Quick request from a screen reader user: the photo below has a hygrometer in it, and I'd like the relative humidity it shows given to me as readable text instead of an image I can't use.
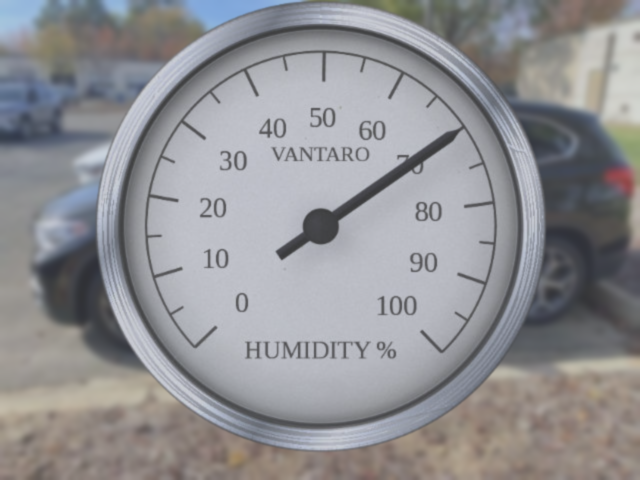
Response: 70 %
